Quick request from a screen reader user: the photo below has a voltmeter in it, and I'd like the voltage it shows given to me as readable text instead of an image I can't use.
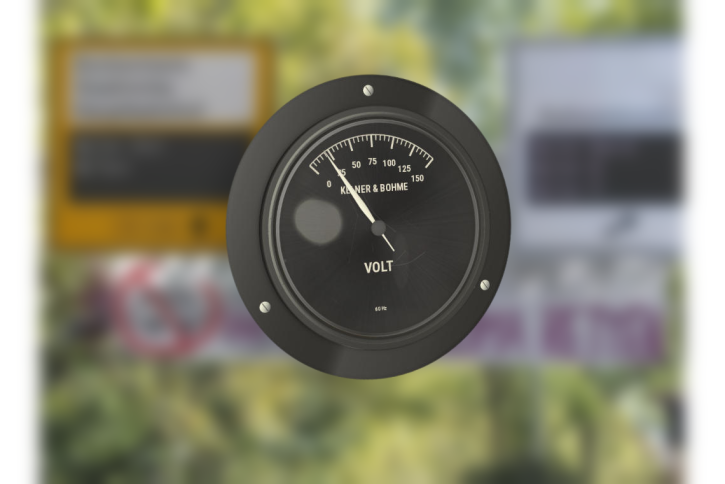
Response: 20 V
